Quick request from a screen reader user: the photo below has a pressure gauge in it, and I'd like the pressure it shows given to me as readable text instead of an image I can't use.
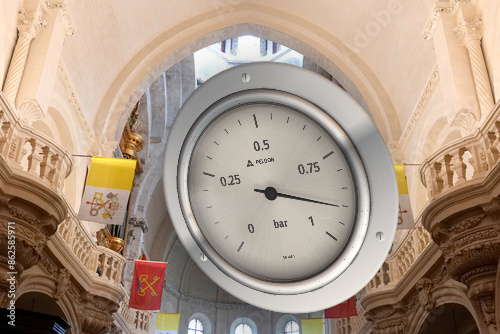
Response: 0.9 bar
